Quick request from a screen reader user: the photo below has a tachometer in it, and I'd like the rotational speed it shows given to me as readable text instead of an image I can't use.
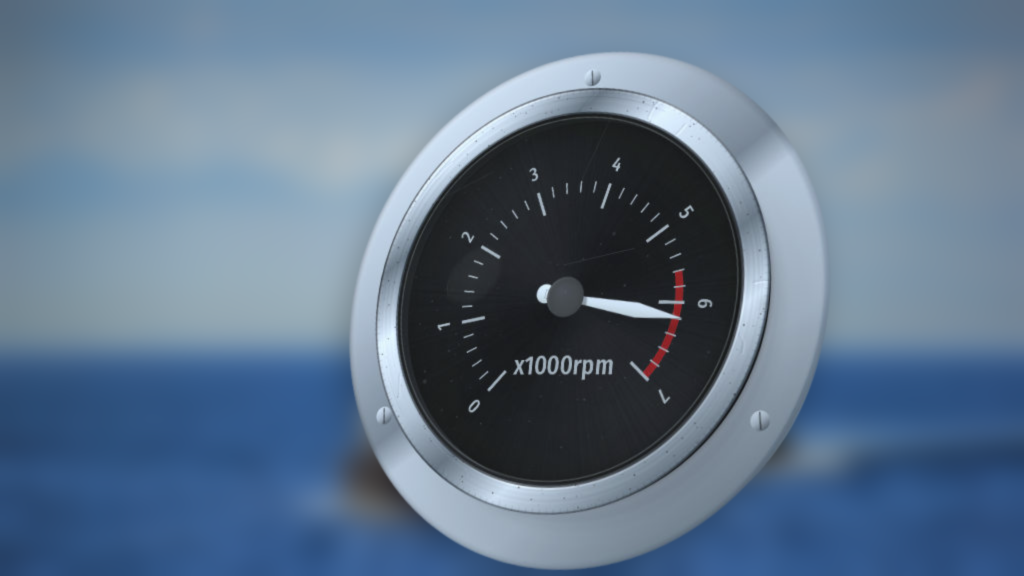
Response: 6200 rpm
